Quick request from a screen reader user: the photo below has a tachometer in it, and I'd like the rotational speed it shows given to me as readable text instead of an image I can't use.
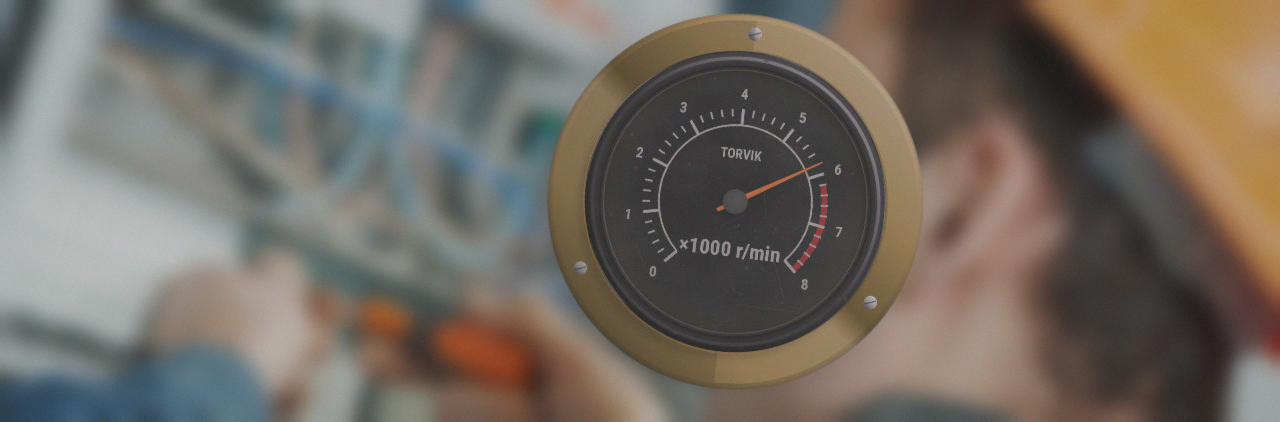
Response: 5800 rpm
